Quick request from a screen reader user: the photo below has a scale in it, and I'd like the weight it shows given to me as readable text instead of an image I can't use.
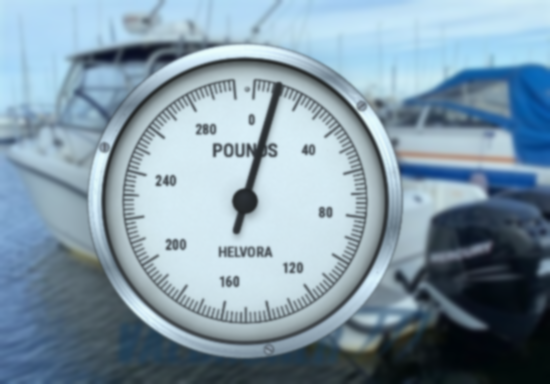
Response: 10 lb
